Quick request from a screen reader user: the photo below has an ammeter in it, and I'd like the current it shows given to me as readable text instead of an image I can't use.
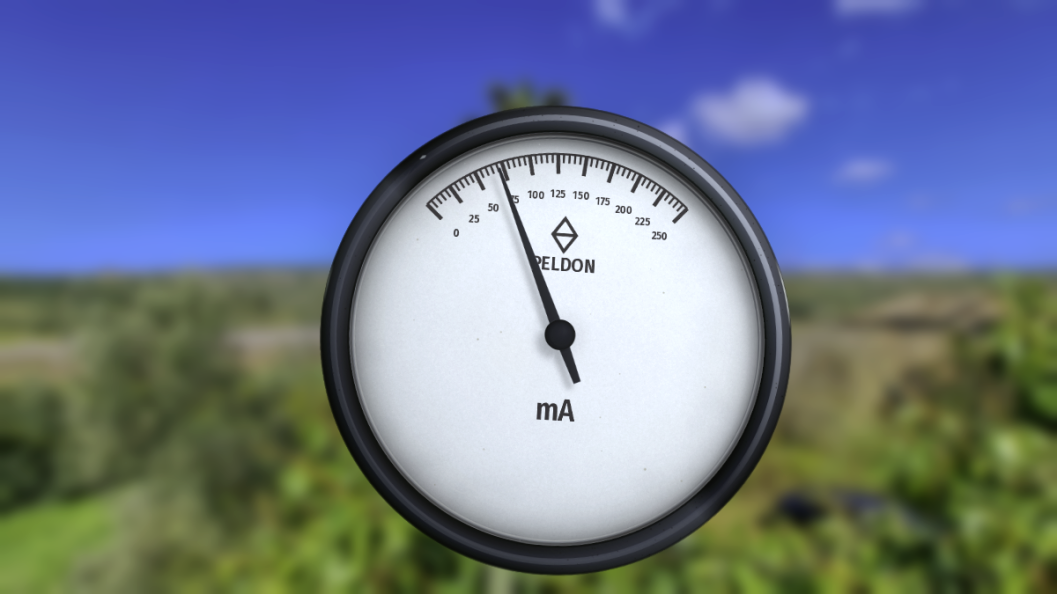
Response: 70 mA
